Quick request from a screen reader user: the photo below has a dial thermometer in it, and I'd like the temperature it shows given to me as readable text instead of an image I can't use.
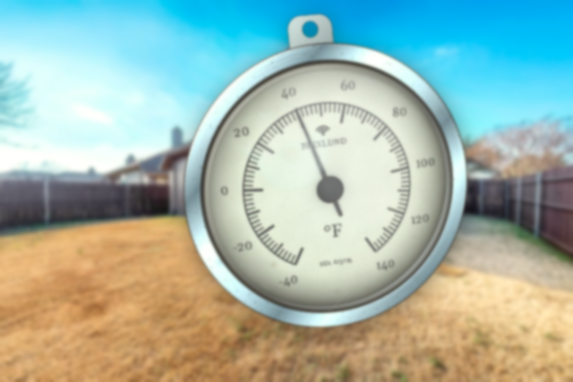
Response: 40 °F
